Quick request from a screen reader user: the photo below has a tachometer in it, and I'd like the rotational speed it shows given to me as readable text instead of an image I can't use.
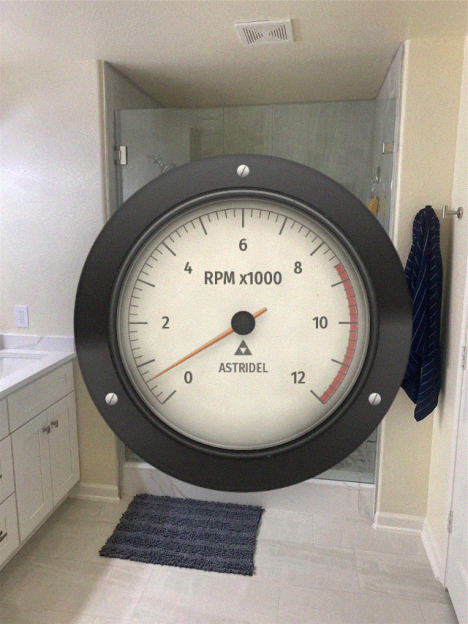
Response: 600 rpm
